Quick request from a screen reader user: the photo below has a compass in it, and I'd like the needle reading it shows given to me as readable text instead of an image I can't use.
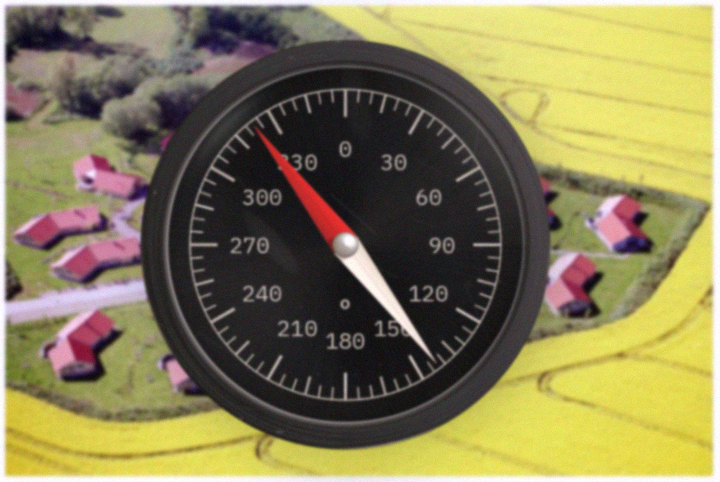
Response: 322.5 °
